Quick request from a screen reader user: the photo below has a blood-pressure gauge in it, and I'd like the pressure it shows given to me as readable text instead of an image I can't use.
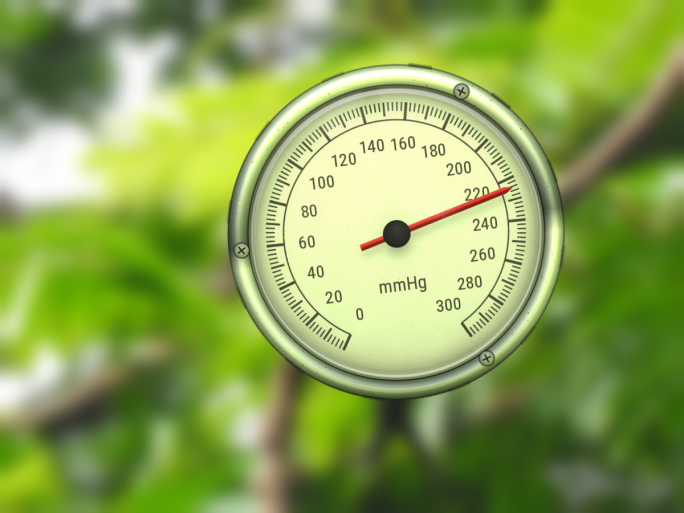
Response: 224 mmHg
